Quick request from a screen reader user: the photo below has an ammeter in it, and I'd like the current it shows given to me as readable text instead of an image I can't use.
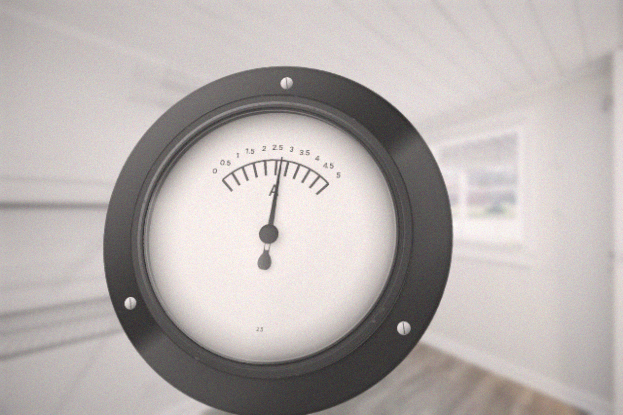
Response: 2.75 A
